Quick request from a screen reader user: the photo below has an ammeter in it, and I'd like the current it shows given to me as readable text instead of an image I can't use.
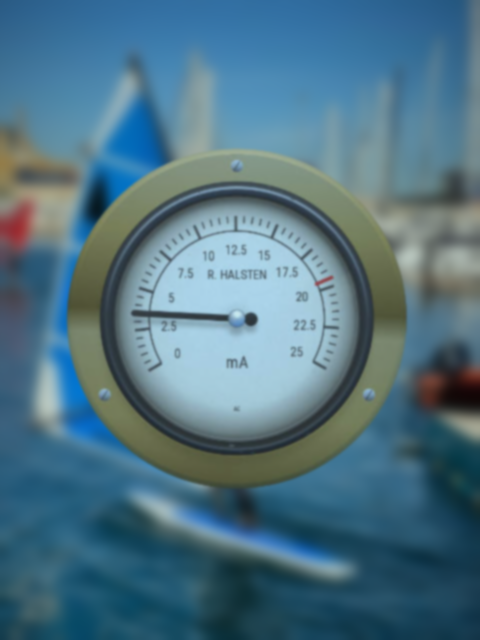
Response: 3.5 mA
